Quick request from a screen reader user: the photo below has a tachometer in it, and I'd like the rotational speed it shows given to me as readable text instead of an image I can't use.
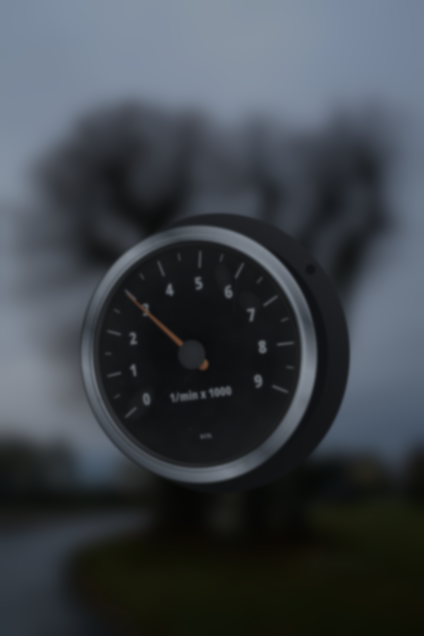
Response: 3000 rpm
